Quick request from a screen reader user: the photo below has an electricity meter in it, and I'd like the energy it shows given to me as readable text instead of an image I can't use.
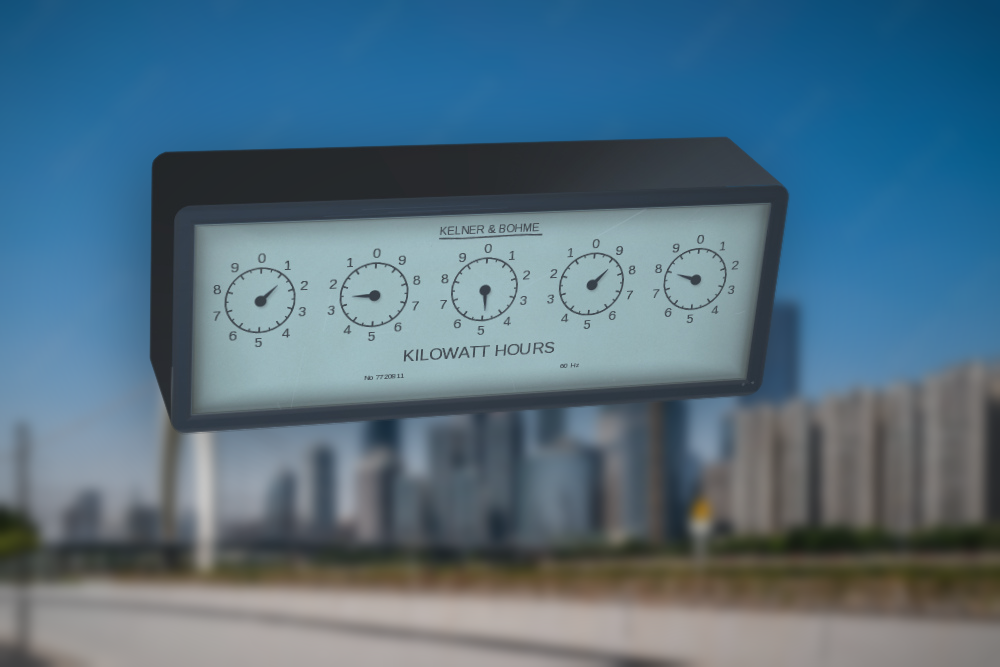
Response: 12488 kWh
